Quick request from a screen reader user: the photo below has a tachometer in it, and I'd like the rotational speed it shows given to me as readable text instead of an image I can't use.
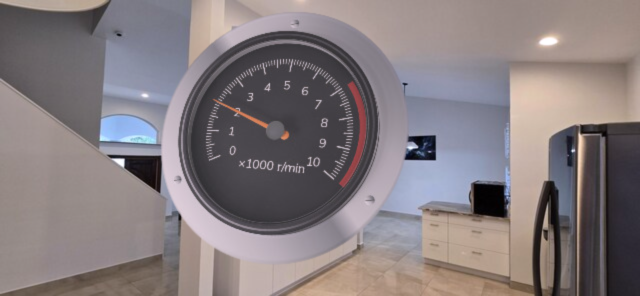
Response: 2000 rpm
